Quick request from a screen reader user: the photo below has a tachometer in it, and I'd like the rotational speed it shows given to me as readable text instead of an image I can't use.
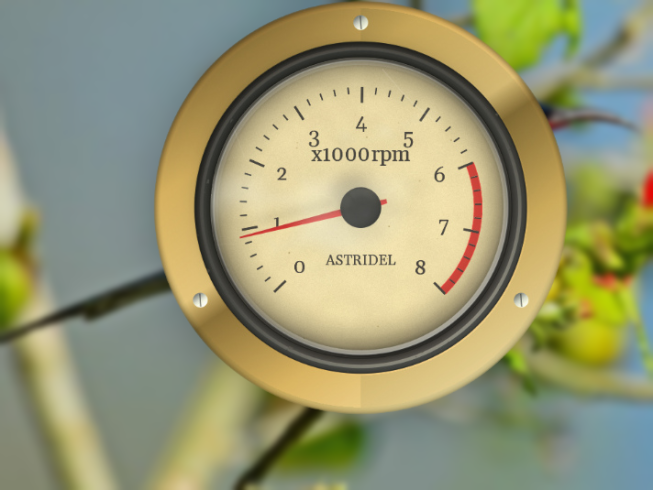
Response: 900 rpm
